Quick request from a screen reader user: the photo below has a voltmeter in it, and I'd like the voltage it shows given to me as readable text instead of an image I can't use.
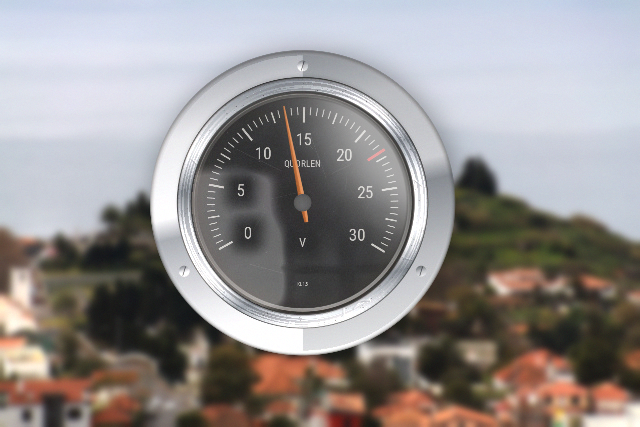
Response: 13.5 V
